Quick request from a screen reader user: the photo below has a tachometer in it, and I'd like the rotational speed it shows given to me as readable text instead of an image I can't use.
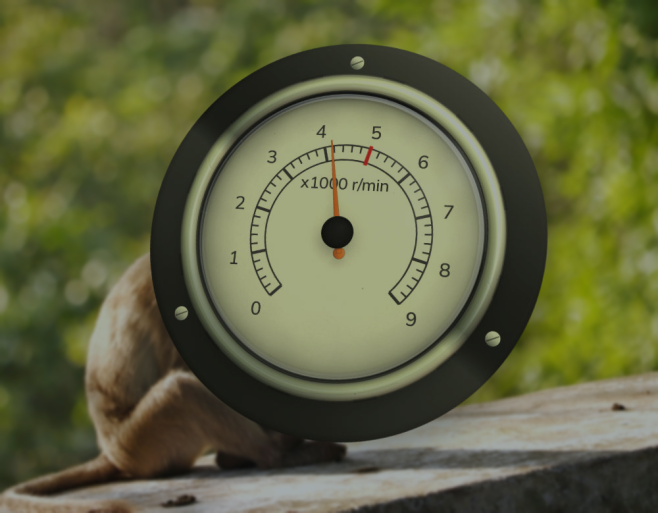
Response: 4200 rpm
